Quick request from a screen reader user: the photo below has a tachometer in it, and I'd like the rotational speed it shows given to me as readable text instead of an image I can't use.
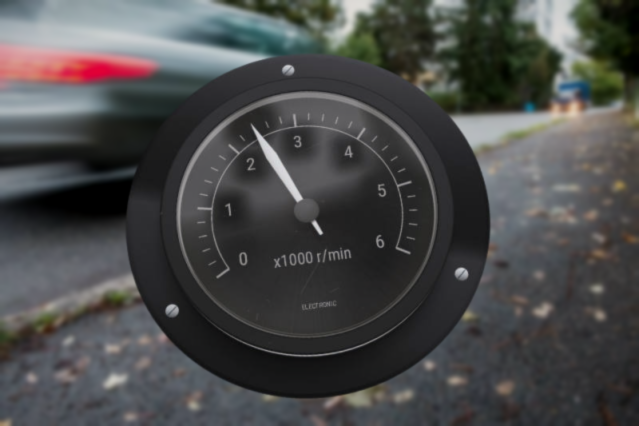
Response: 2400 rpm
